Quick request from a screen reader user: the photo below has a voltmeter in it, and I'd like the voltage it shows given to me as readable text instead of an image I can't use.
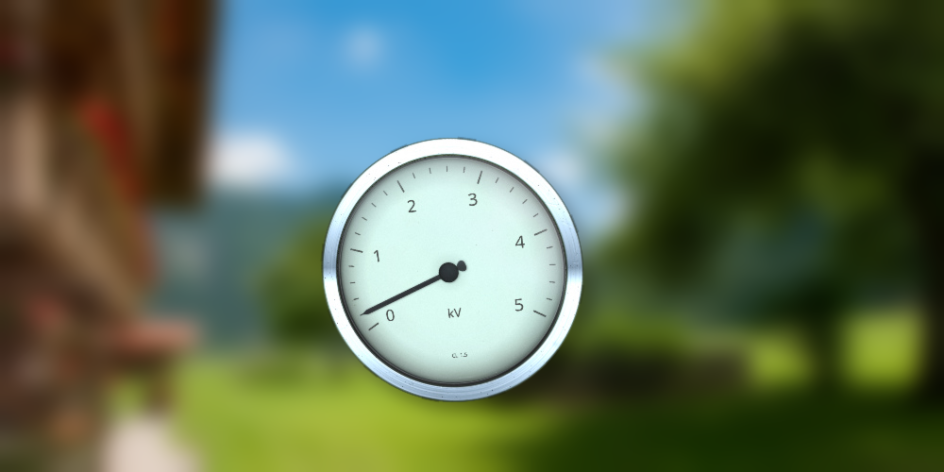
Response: 0.2 kV
